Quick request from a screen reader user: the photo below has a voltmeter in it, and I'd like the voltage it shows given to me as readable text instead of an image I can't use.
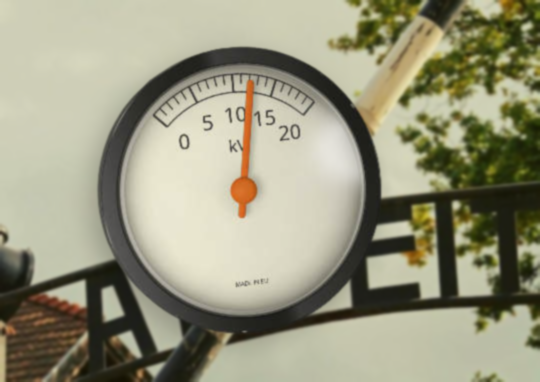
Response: 12 kV
